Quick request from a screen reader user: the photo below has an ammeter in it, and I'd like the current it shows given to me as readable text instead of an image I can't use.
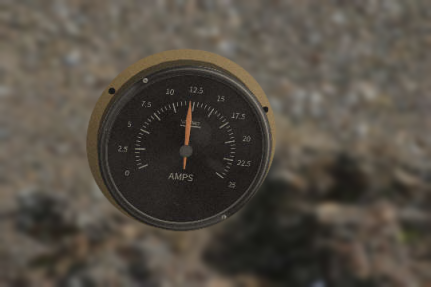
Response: 12 A
